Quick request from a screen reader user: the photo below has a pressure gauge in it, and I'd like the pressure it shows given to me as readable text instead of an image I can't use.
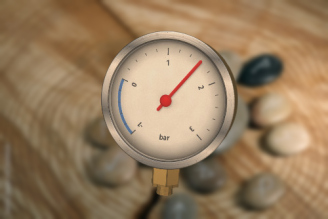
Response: 1.6 bar
